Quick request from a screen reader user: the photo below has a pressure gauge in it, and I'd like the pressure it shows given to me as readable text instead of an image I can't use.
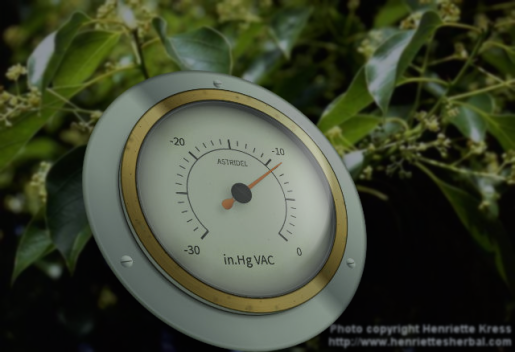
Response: -9 inHg
